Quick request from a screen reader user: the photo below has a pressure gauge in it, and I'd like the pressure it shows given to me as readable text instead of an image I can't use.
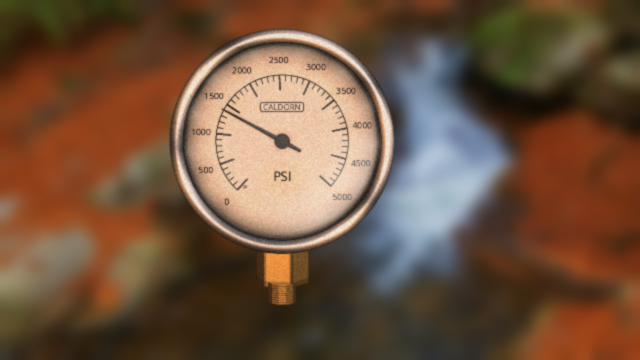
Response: 1400 psi
